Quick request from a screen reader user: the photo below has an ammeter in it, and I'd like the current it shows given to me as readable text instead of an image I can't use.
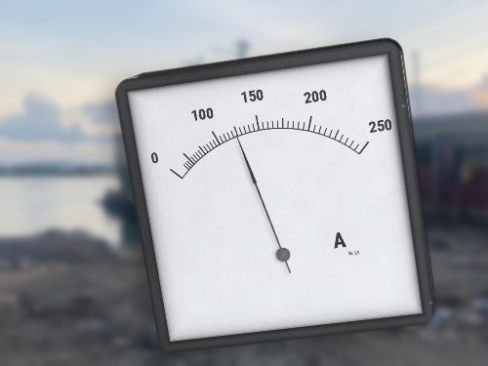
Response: 125 A
